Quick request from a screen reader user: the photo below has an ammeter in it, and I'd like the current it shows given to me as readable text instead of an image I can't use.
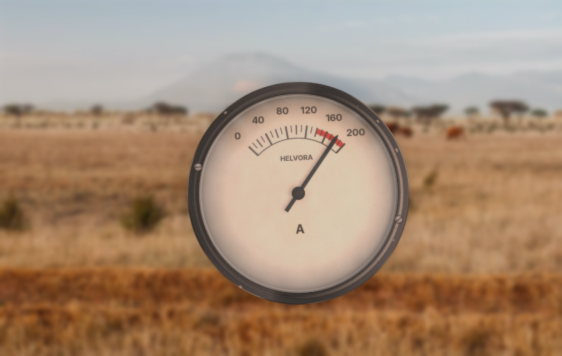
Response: 180 A
